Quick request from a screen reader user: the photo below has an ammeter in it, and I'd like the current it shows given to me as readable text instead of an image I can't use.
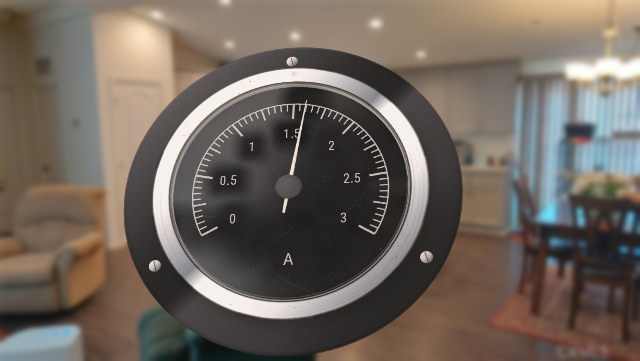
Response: 1.6 A
